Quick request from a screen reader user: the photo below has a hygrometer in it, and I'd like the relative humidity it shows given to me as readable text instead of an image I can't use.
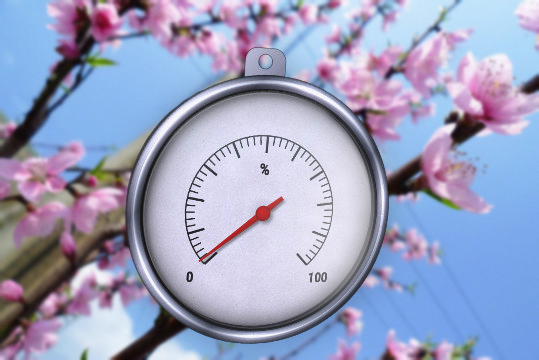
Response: 2 %
